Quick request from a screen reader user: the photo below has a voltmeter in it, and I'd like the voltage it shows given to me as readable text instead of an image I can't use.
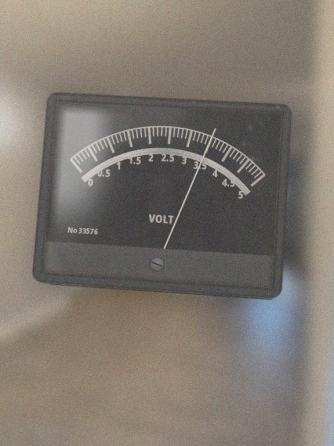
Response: 3.5 V
